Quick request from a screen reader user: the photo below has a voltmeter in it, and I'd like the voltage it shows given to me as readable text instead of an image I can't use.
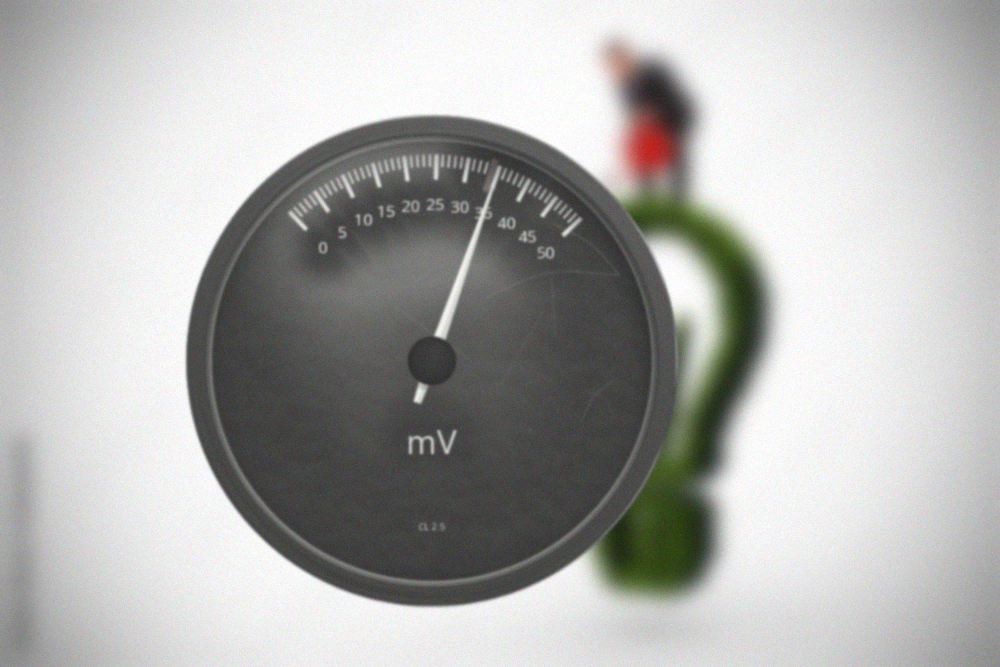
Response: 35 mV
